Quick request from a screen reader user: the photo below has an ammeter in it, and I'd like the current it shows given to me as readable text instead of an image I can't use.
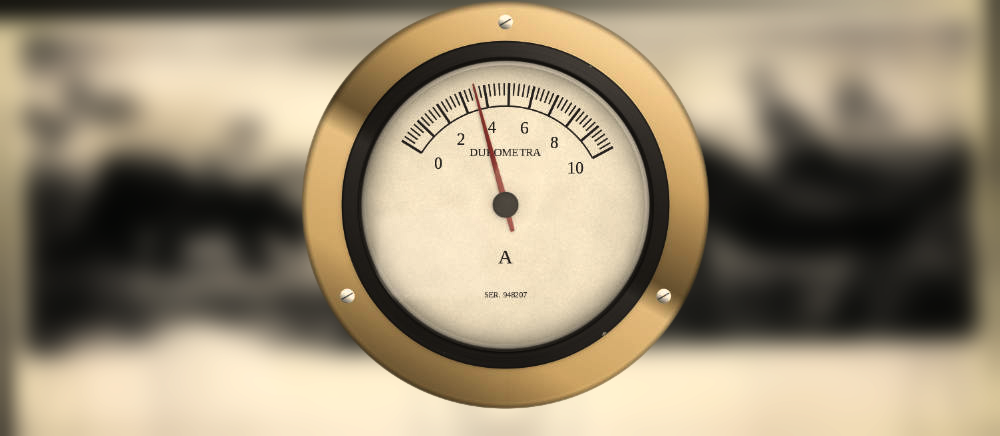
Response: 3.6 A
